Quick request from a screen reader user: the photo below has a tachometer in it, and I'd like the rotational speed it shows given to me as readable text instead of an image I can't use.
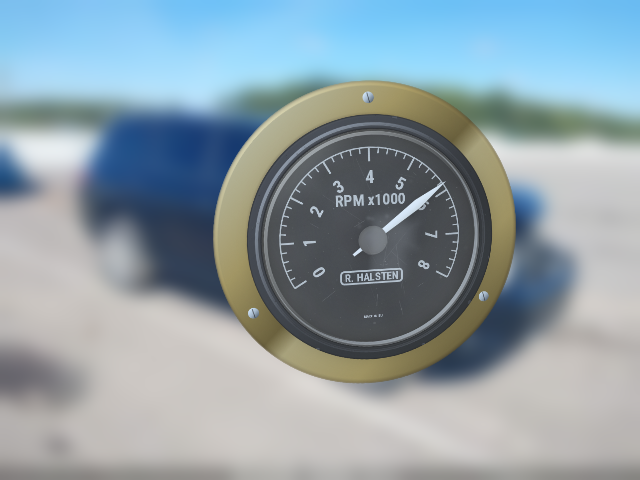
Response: 5800 rpm
